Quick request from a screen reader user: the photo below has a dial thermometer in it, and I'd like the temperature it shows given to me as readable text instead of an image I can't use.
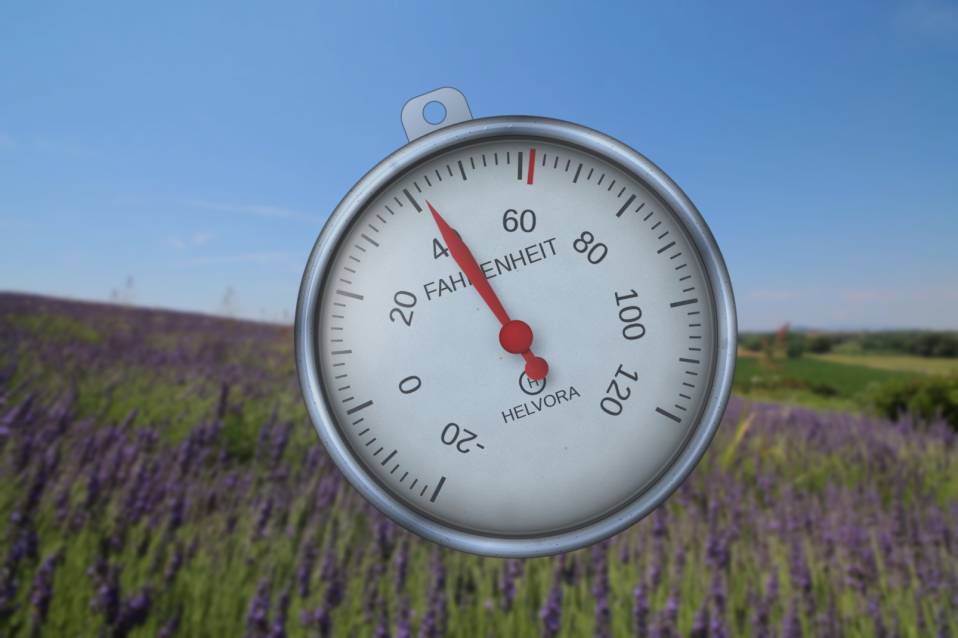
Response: 42 °F
